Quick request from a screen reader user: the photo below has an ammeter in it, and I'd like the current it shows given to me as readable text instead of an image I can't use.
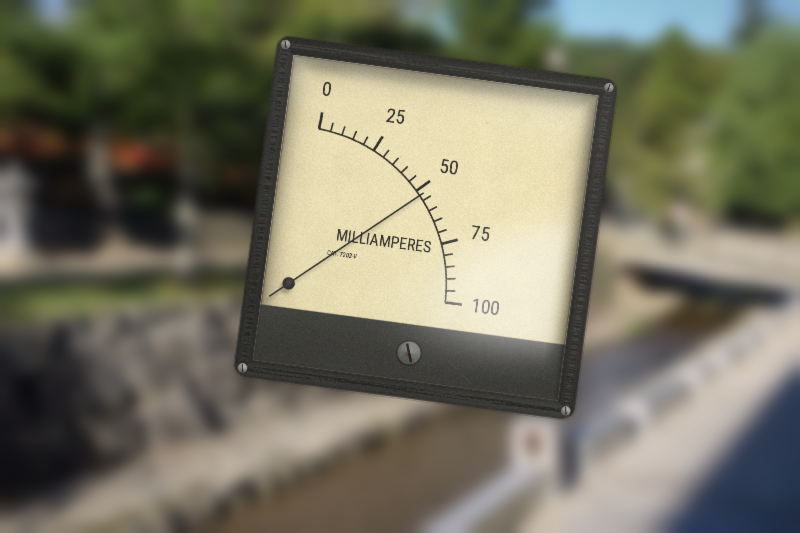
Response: 52.5 mA
